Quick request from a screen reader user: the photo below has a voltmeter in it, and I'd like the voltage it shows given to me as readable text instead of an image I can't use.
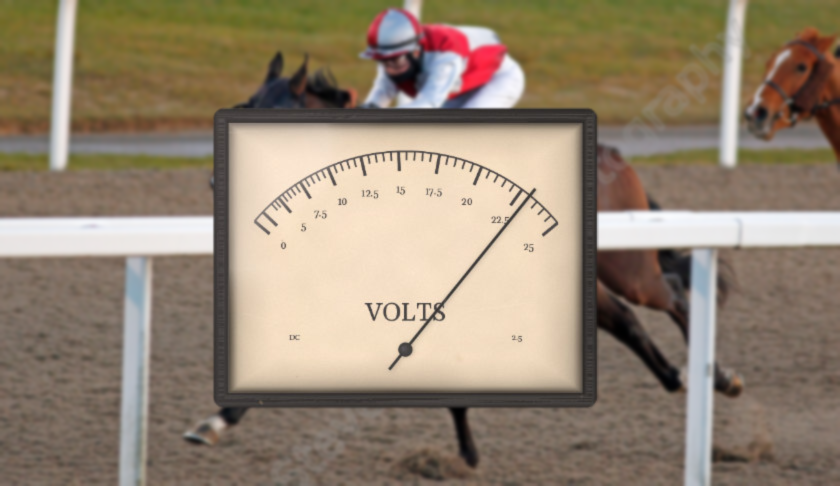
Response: 23 V
